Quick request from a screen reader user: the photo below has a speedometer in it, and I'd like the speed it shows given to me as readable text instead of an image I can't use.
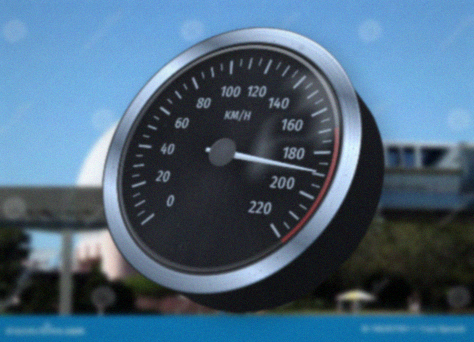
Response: 190 km/h
